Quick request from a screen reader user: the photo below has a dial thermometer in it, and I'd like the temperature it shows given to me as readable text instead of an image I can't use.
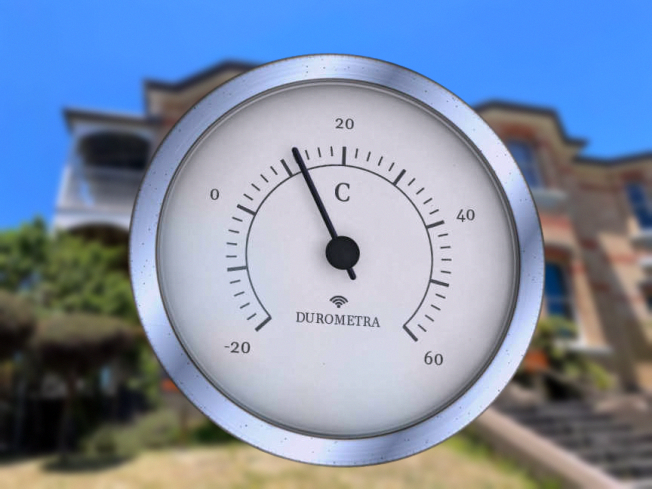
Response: 12 °C
